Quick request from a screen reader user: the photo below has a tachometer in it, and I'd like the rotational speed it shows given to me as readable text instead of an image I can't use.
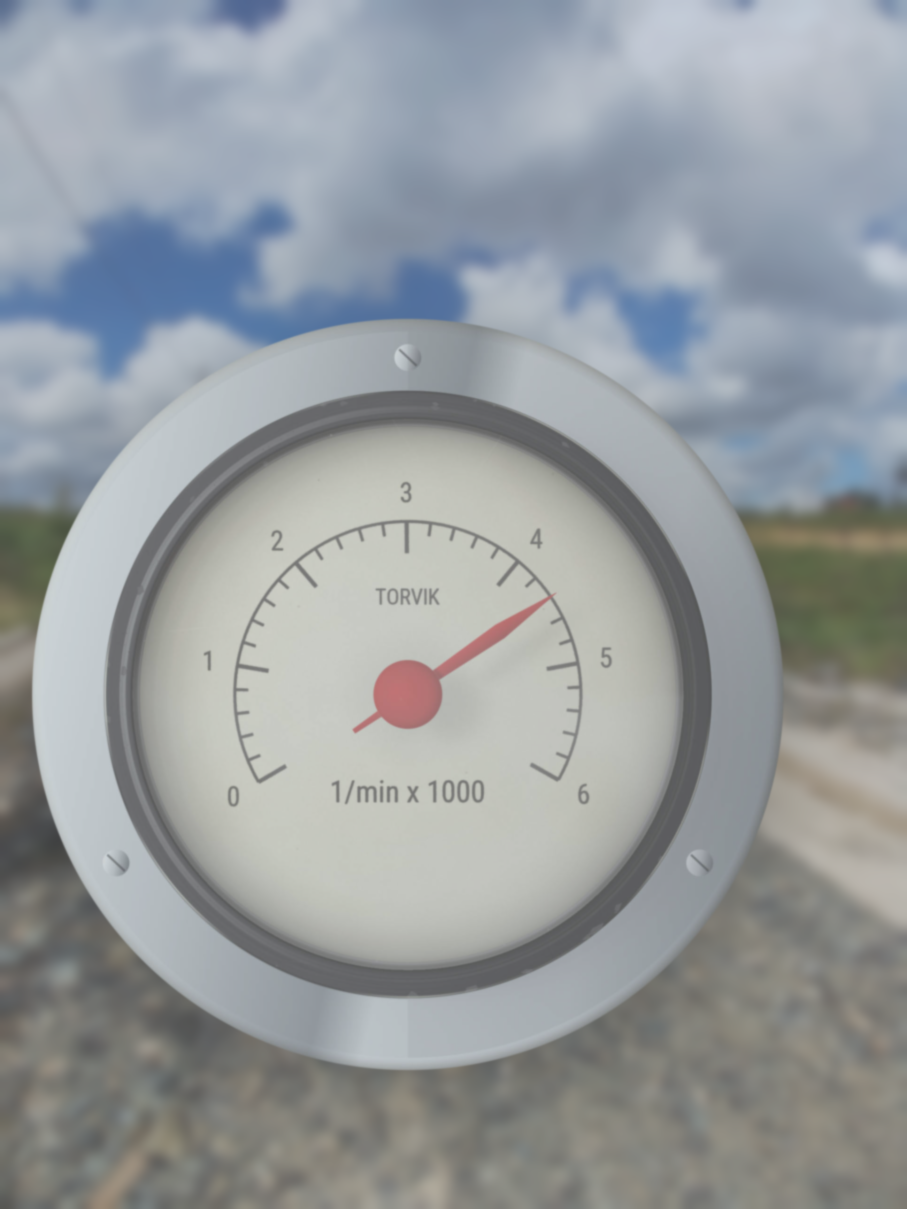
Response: 4400 rpm
